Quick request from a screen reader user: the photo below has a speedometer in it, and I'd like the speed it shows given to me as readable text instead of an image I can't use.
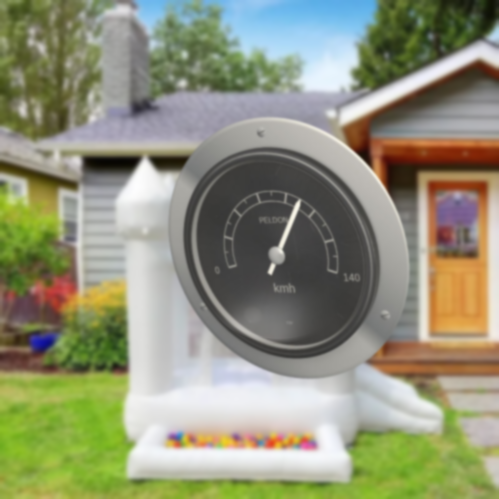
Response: 90 km/h
